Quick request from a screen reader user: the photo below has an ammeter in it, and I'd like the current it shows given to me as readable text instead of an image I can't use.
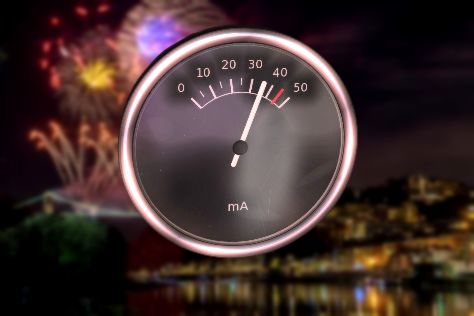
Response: 35 mA
